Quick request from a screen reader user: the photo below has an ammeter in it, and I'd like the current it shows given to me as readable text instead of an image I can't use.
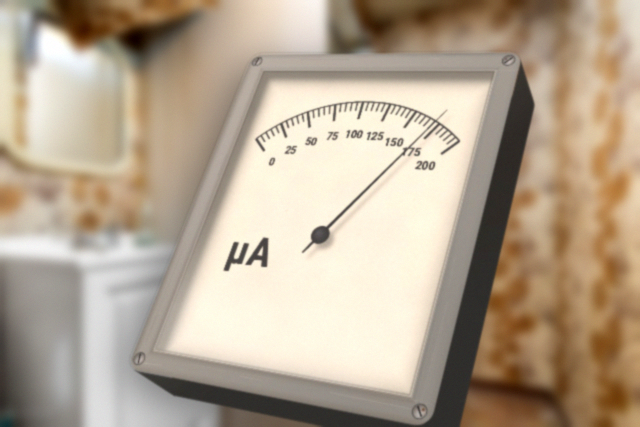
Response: 175 µA
